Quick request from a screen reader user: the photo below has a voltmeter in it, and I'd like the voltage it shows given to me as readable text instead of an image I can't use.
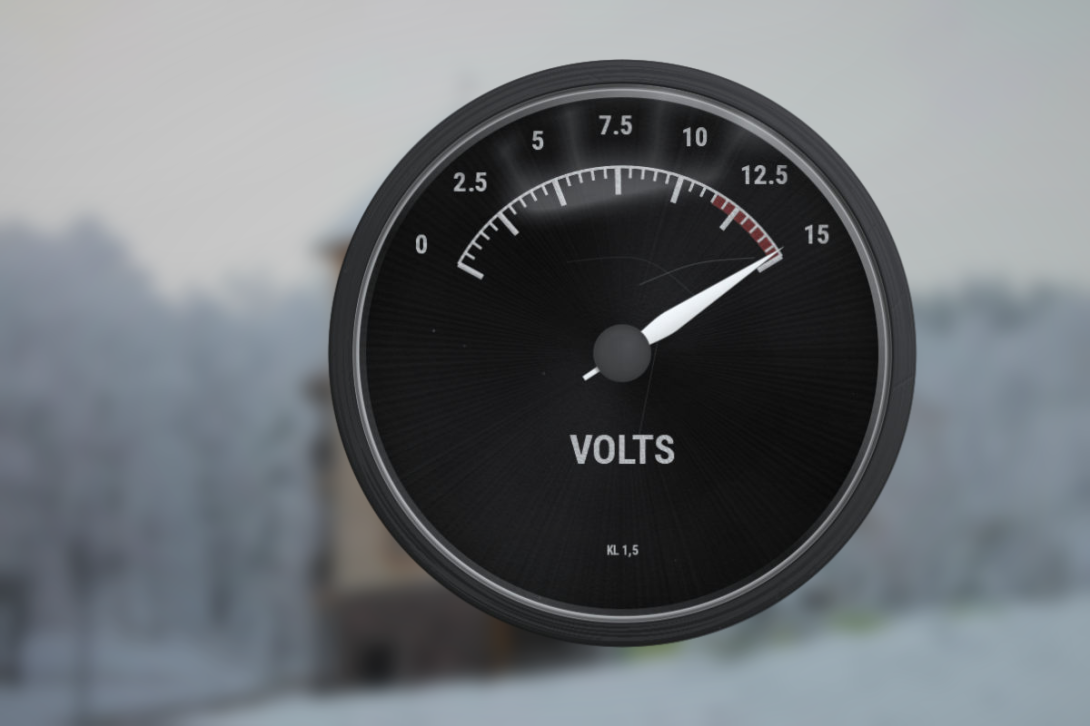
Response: 14.75 V
